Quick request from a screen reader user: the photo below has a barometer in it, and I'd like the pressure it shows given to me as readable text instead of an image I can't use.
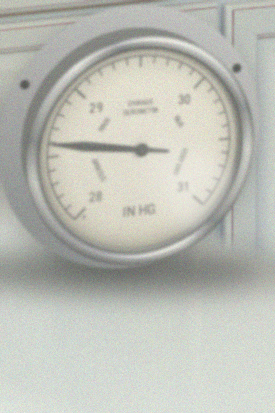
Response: 28.6 inHg
